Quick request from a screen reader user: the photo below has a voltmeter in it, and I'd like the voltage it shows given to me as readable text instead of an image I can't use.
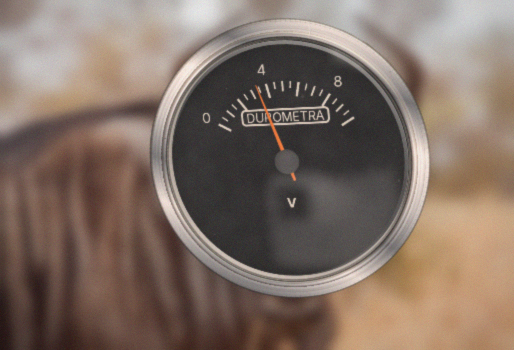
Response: 3.5 V
